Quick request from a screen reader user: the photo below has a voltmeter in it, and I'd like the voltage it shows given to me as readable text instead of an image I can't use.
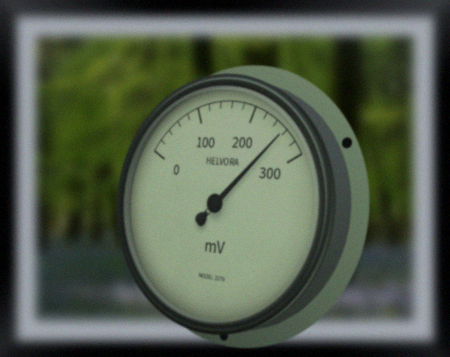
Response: 260 mV
